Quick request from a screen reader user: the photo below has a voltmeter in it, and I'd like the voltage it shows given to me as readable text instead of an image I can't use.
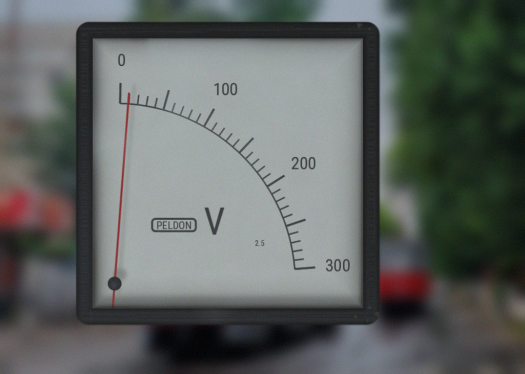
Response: 10 V
